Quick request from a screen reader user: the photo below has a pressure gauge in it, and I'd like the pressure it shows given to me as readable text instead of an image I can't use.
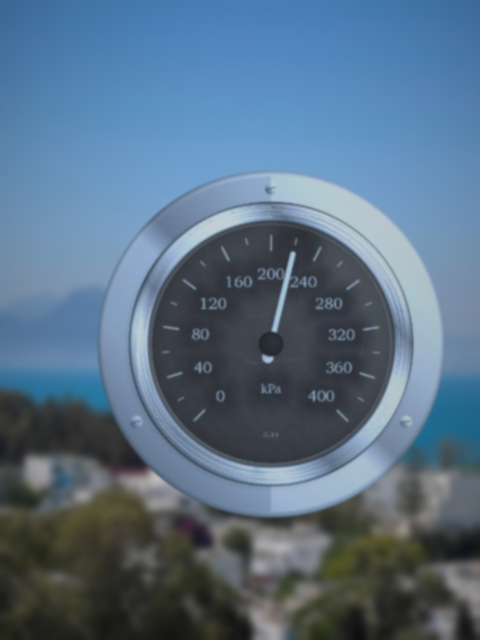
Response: 220 kPa
